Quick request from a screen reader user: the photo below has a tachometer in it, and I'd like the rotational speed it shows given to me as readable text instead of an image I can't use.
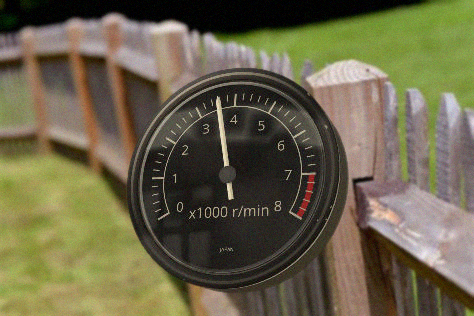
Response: 3600 rpm
